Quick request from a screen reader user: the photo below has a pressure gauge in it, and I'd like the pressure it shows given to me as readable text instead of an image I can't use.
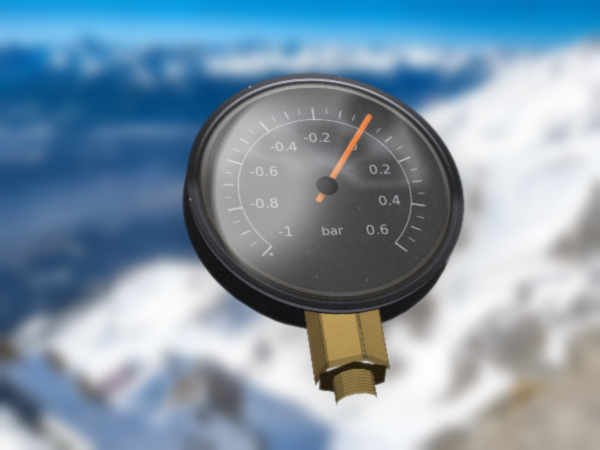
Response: 0 bar
